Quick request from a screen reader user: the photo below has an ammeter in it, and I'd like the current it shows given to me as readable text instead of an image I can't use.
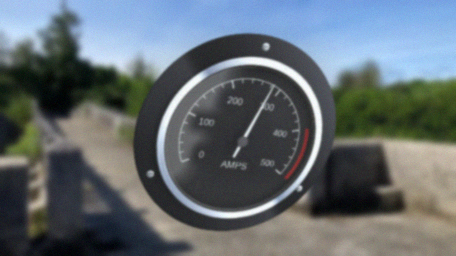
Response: 280 A
